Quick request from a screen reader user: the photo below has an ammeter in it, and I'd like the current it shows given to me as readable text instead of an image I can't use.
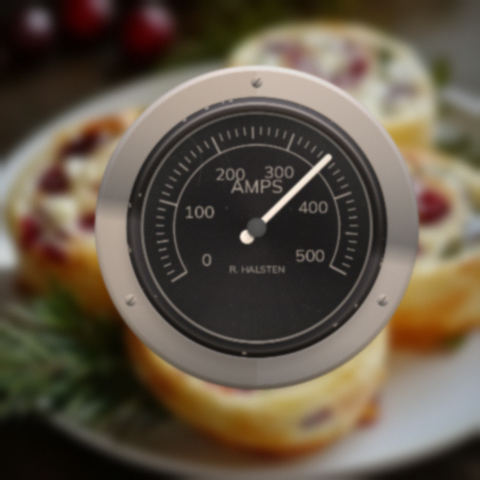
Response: 350 A
